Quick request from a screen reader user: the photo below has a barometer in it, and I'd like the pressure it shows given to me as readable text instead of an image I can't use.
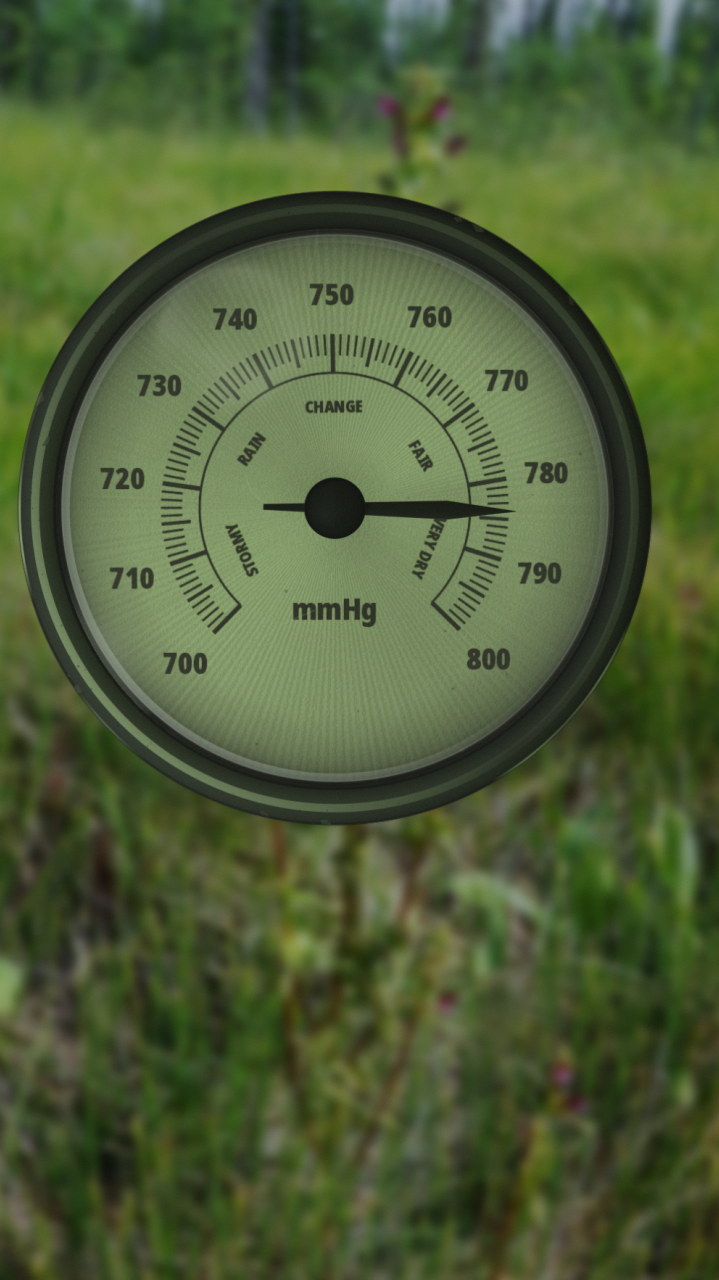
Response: 784 mmHg
